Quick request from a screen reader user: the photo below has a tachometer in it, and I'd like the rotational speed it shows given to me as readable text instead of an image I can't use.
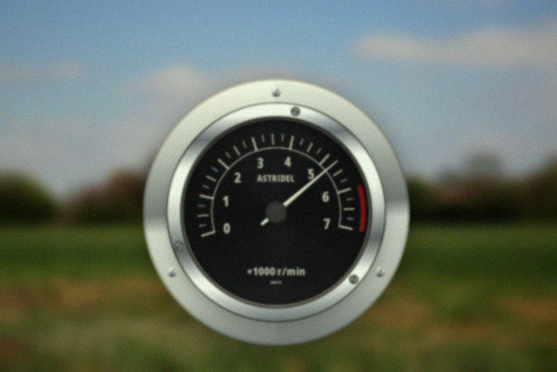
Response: 5250 rpm
